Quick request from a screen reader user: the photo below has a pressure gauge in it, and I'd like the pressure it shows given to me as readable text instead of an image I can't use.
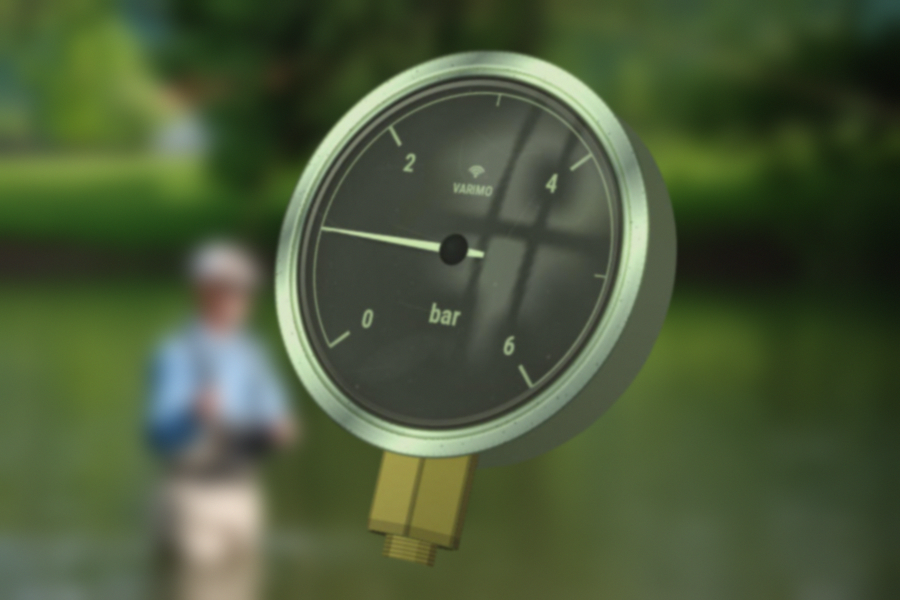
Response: 1 bar
